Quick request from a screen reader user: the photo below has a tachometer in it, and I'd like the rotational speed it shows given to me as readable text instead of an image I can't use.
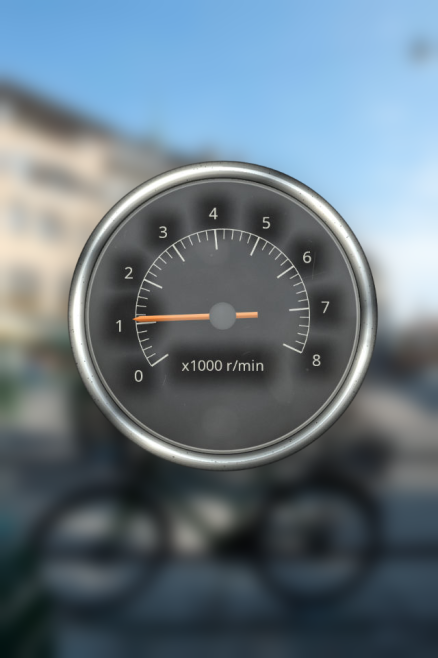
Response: 1100 rpm
